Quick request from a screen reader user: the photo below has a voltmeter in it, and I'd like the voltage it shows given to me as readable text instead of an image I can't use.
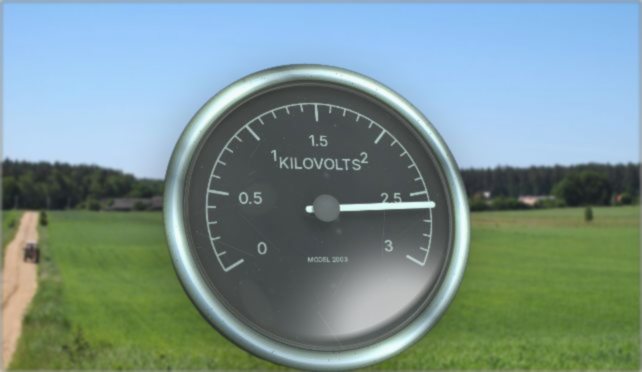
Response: 2.6 kV
